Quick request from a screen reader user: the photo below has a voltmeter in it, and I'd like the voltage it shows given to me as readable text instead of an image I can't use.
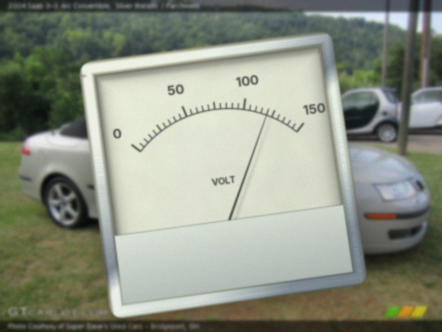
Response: 120 V
